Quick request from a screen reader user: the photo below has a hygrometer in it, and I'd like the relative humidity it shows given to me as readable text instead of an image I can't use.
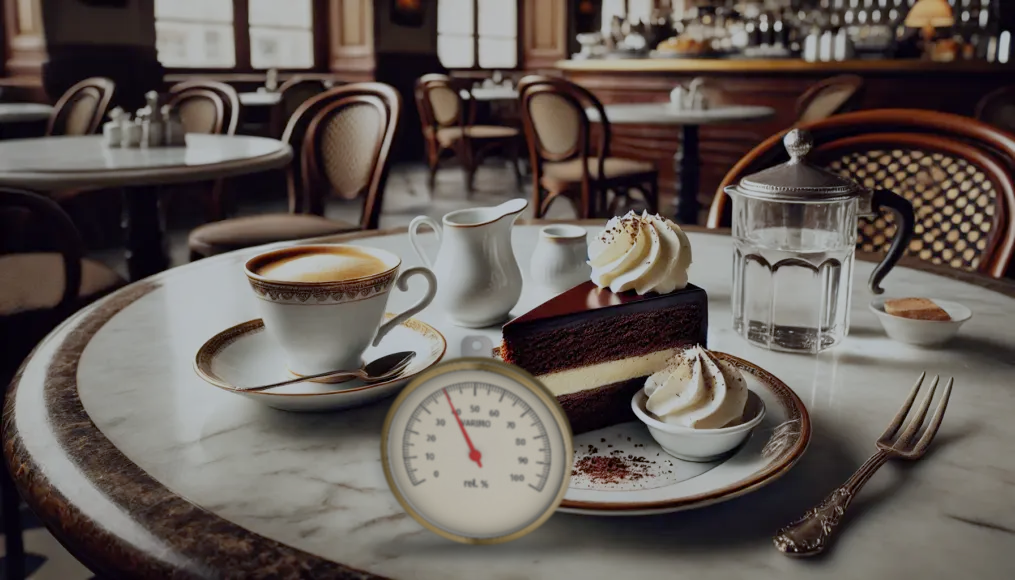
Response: 40 %
